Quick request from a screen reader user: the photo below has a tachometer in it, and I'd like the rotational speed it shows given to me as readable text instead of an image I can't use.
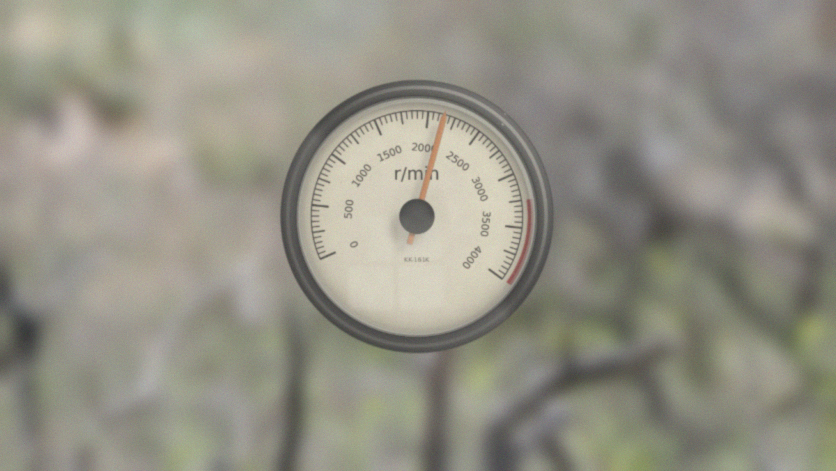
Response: 2150 rpm
